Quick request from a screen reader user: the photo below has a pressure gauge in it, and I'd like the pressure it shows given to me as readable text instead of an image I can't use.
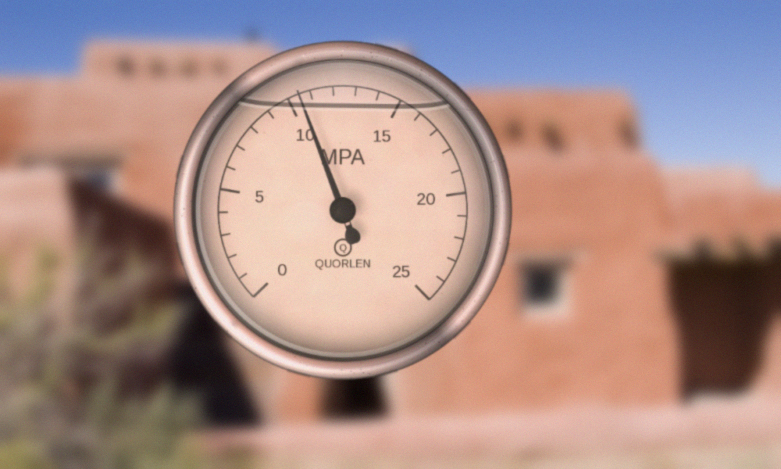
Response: 10.5 MPa
